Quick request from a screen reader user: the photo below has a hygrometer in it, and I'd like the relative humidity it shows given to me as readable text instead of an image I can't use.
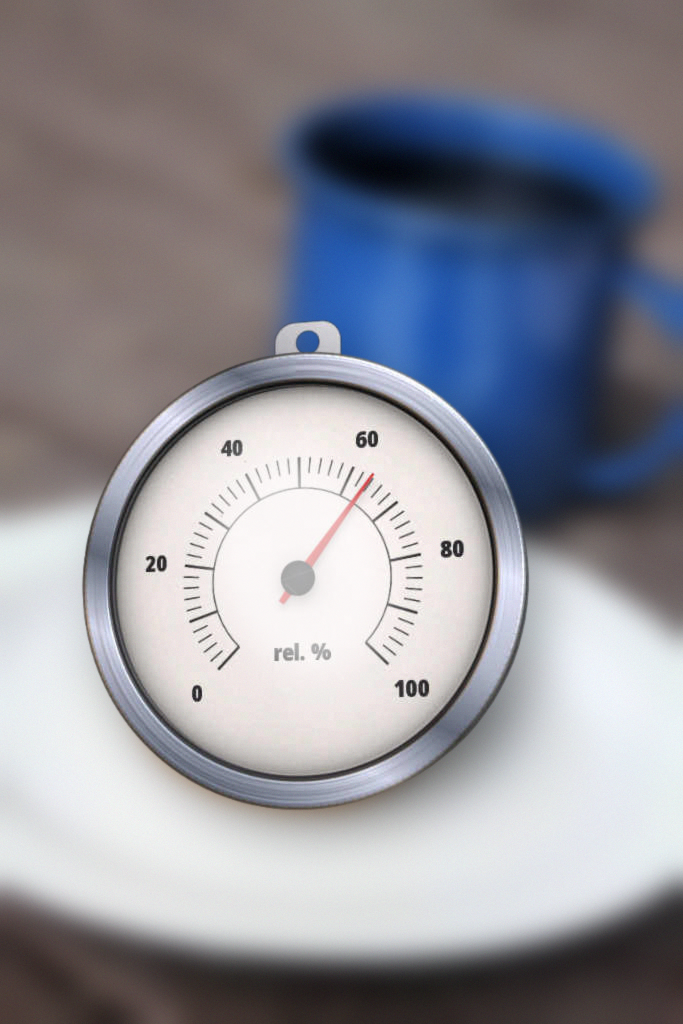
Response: 64 %
